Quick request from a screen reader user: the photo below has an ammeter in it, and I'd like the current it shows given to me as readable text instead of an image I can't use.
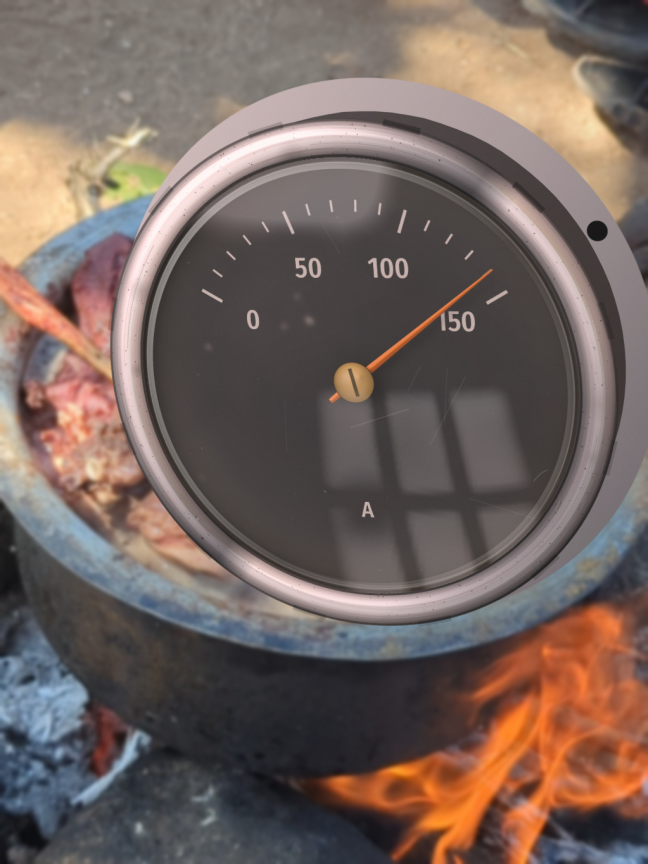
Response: 140 A
